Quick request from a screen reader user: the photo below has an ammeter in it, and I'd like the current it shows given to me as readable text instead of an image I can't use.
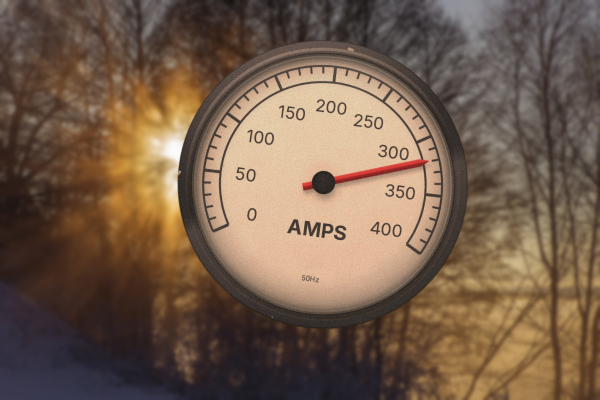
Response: 320 A
